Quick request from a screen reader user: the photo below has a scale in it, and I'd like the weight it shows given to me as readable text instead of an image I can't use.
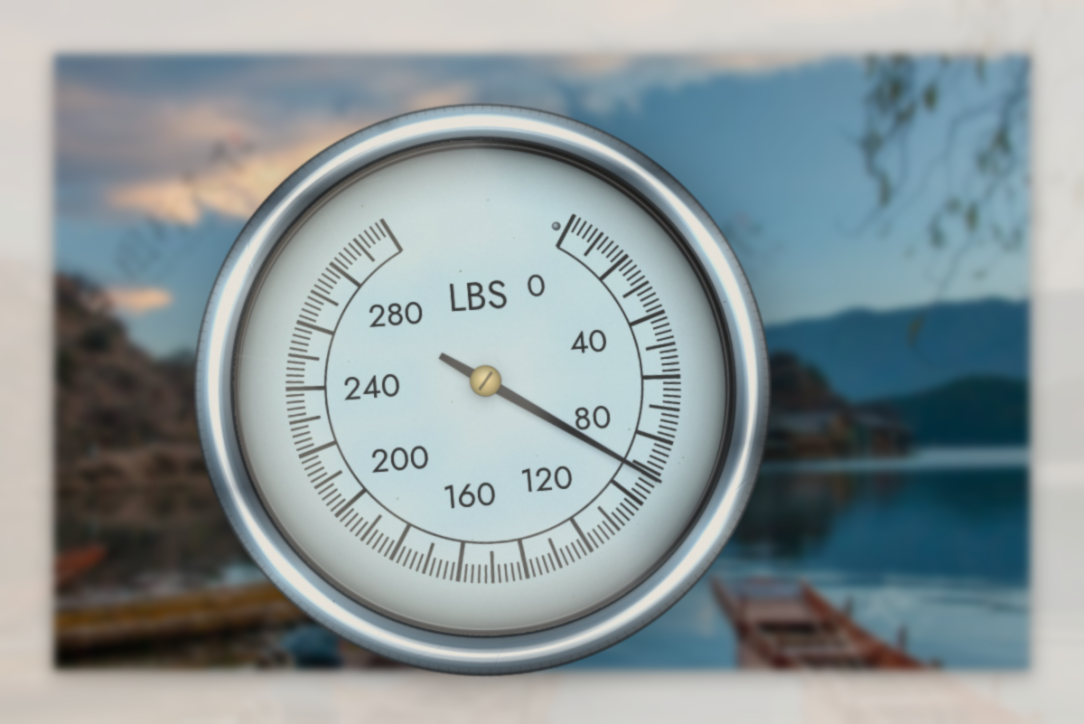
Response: 92 lb
